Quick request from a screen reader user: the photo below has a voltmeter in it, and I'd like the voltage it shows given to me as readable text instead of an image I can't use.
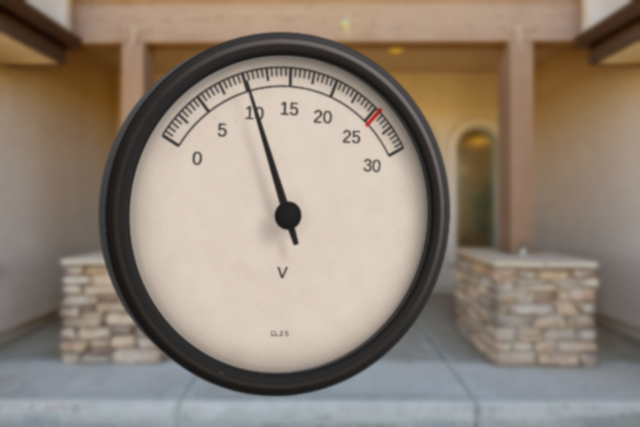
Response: 10 V
